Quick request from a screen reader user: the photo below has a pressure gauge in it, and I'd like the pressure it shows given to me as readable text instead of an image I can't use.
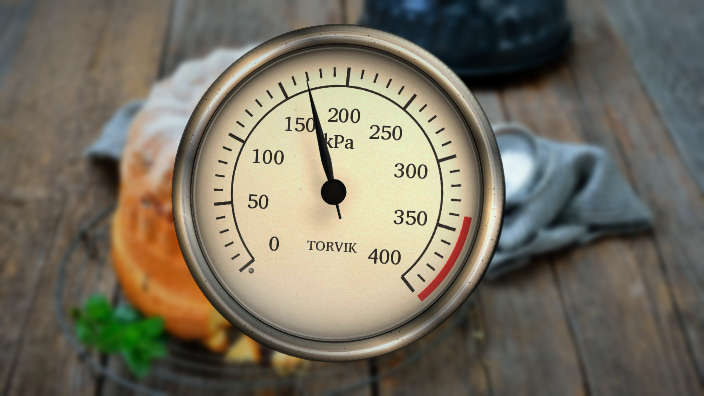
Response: 170 kPa
